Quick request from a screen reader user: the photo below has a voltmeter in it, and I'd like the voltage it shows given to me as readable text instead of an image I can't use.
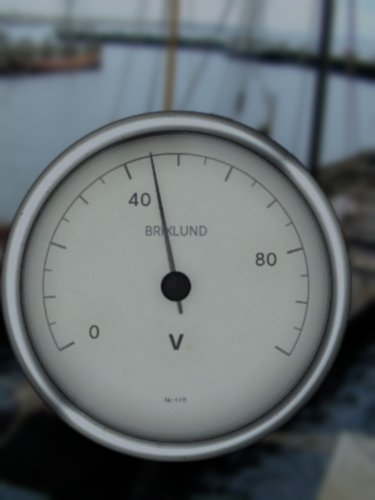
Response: 45 V
